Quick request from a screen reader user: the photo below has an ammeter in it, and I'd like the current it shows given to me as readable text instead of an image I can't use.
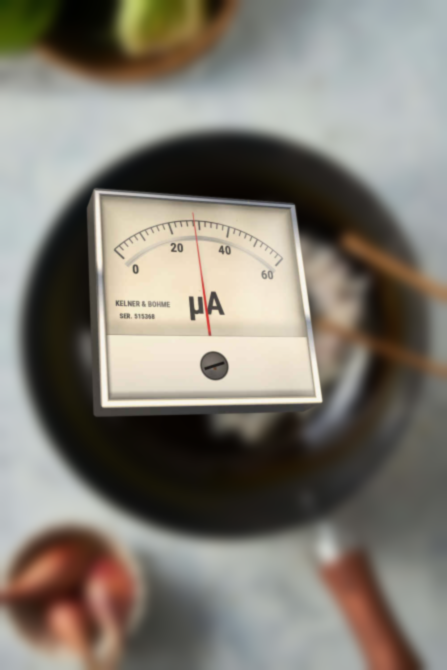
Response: 28 µA
